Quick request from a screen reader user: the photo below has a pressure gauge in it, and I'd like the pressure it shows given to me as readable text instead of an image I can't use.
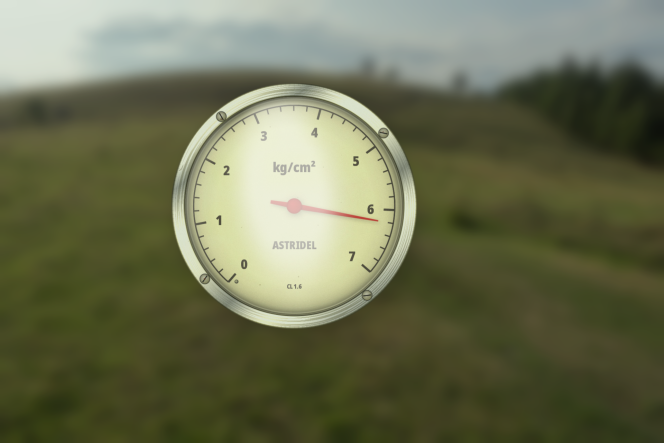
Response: 6.2 kg/cm²
